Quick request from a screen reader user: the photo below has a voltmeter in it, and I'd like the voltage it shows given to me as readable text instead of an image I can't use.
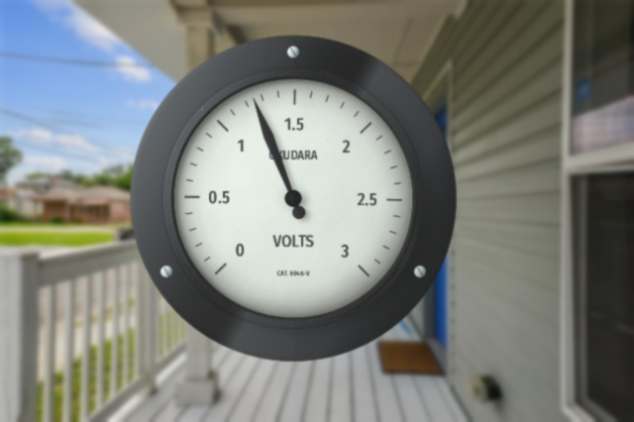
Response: 1.25 V
